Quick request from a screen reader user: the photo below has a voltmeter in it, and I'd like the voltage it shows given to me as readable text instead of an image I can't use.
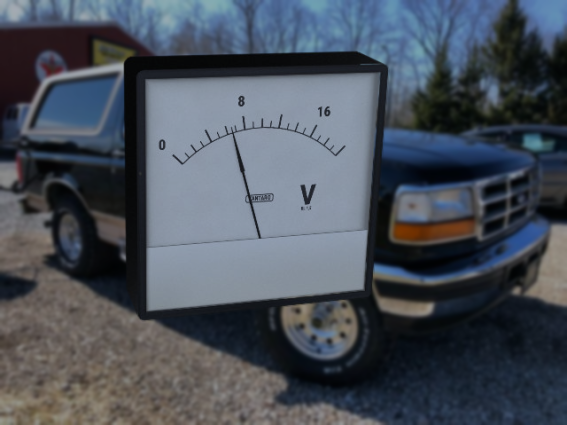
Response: 6.5 V
